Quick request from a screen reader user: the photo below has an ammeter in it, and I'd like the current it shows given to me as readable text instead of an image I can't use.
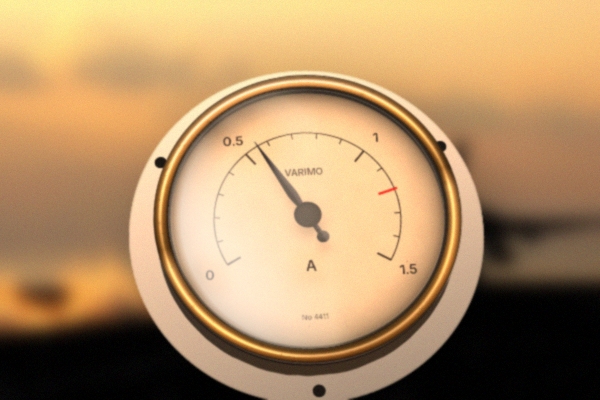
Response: 0.55 A
